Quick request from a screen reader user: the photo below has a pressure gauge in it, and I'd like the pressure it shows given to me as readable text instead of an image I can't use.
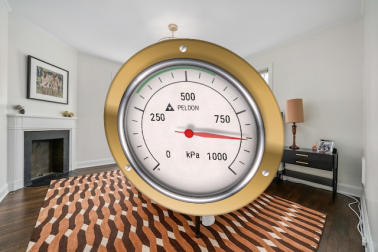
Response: 850 kPa
